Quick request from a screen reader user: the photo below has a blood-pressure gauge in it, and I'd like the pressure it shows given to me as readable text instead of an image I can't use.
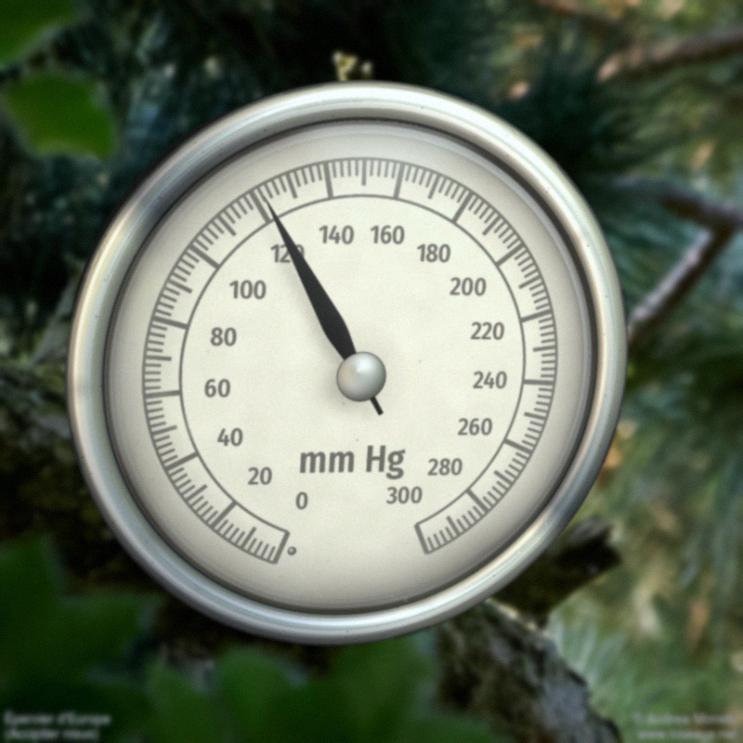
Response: 122 mmHg
